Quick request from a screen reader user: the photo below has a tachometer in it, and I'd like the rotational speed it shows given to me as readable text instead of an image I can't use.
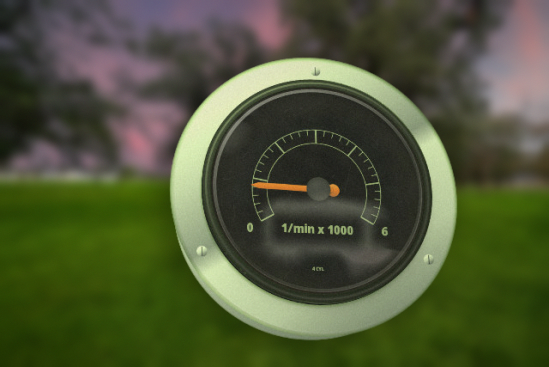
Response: 800 rpm
